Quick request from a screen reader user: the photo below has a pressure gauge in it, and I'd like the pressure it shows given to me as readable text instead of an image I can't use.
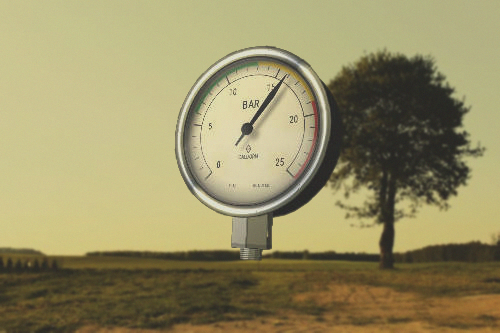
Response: 16 bar
